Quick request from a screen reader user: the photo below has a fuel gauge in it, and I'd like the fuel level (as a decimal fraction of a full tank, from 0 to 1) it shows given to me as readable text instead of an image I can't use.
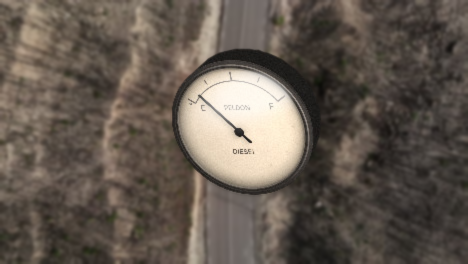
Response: 0.125
